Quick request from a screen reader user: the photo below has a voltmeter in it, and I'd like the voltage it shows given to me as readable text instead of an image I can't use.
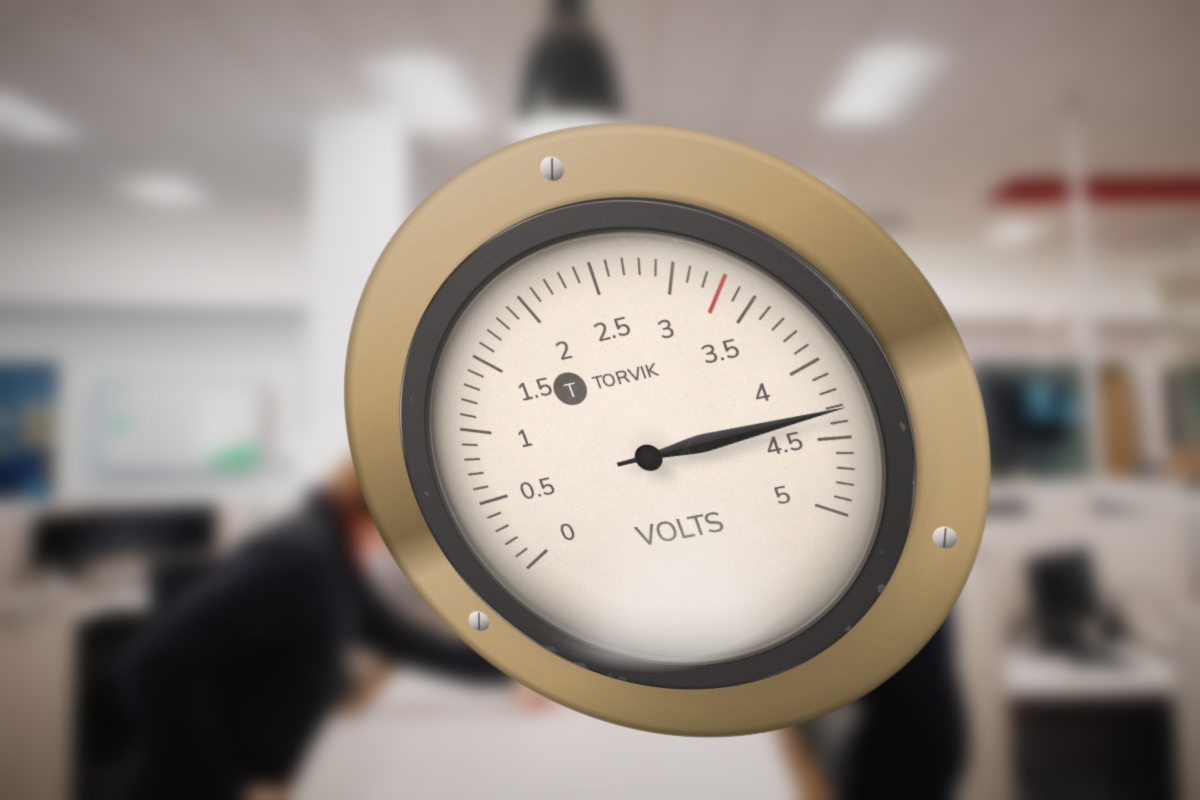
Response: 4.3 V
